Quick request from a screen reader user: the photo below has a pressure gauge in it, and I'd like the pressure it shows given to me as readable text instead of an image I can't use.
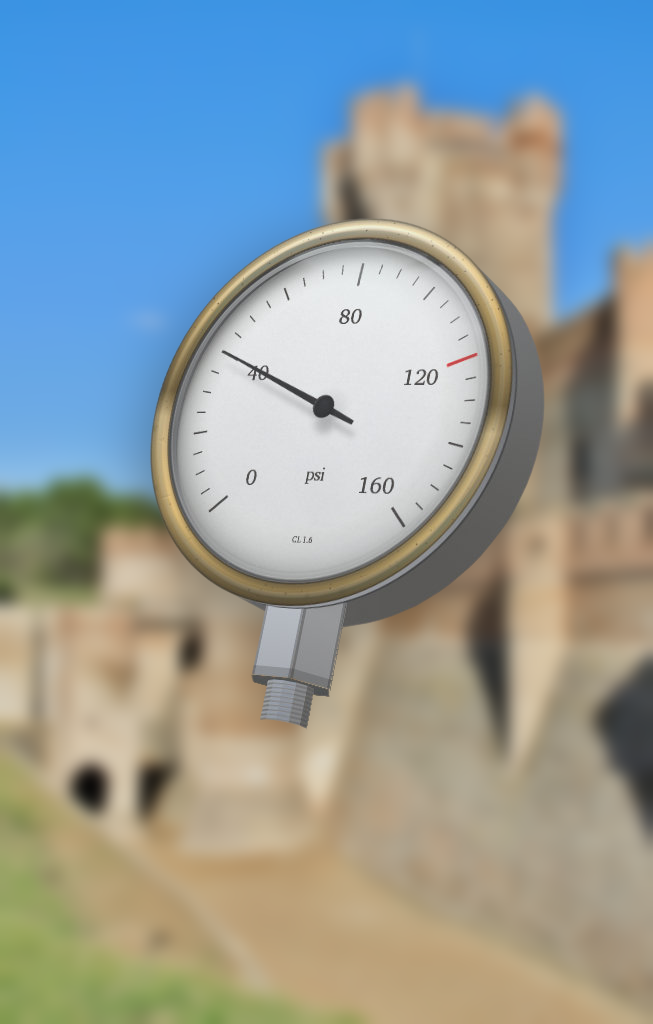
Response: 40 psi
